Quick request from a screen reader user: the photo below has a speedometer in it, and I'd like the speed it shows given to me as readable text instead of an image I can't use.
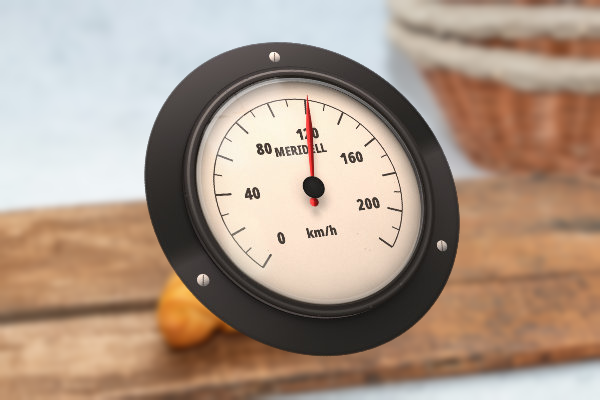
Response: 120 km/h
